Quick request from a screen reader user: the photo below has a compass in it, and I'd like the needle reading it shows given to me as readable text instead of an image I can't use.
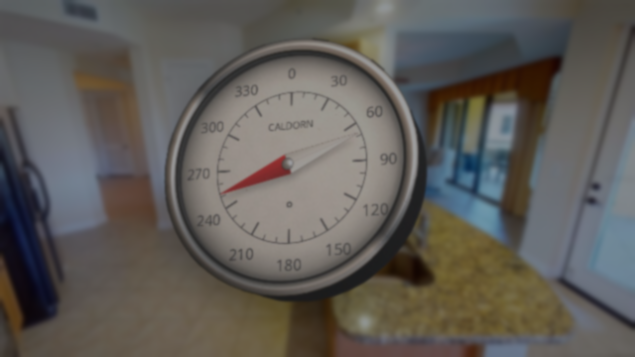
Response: 250 °
